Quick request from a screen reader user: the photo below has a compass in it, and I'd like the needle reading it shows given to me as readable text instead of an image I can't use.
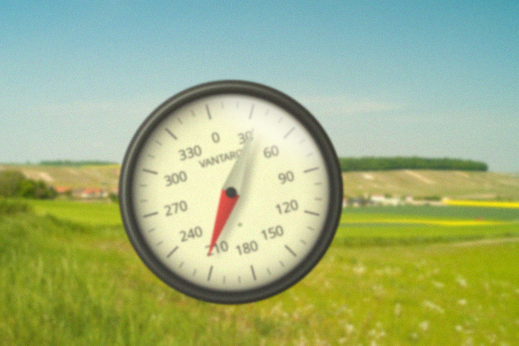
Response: 215 °
